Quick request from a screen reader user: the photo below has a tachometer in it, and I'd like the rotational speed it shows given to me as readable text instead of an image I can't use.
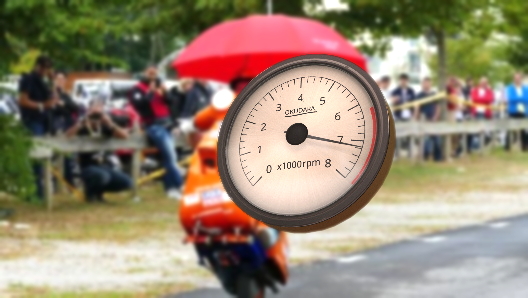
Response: 7200 rpm
